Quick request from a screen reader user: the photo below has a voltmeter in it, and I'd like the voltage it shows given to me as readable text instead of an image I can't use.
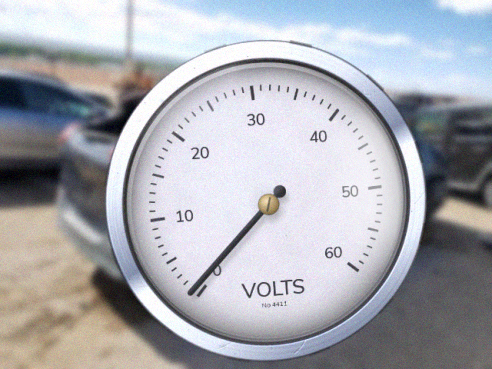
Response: 1 V
